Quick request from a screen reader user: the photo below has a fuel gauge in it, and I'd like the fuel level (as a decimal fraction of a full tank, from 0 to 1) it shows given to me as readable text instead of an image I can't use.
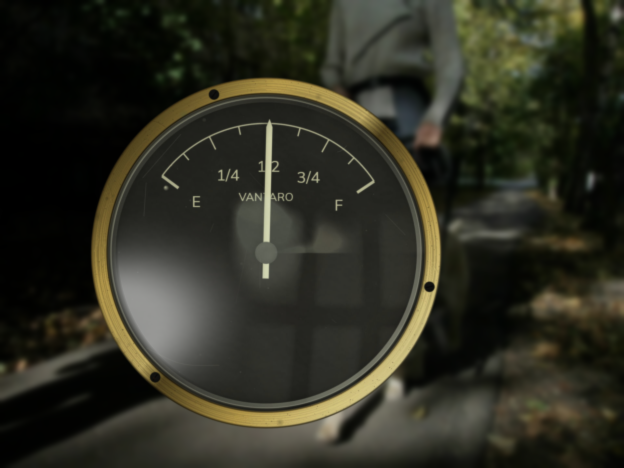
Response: 0.5
